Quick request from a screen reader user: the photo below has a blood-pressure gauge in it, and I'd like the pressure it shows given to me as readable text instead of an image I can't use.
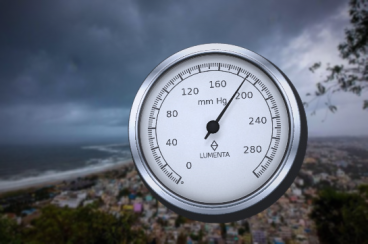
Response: 190 mmHg
